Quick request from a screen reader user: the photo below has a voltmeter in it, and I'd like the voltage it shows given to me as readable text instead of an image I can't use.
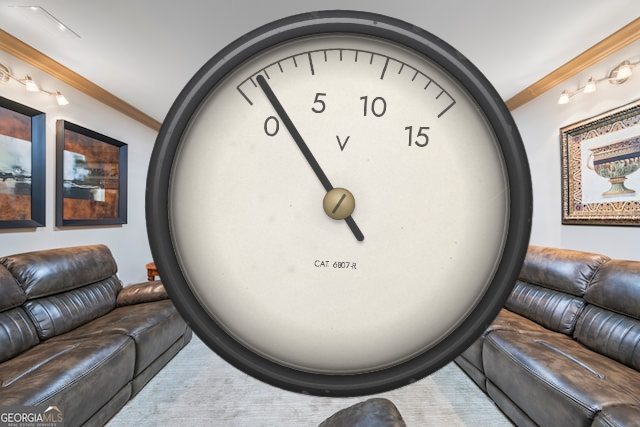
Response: 1.5 V
